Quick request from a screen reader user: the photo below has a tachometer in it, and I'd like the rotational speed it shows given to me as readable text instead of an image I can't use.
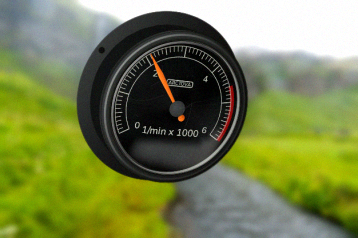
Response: 2100 rpm
